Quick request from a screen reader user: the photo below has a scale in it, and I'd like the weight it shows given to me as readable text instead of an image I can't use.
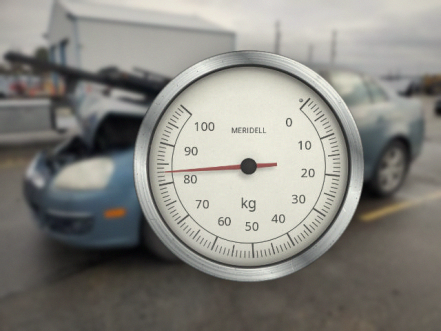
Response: 83 kg
